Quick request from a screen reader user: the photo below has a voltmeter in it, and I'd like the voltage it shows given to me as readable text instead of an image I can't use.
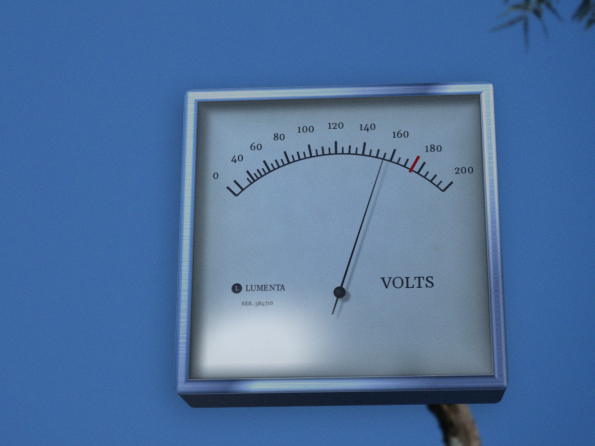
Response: 155 V
